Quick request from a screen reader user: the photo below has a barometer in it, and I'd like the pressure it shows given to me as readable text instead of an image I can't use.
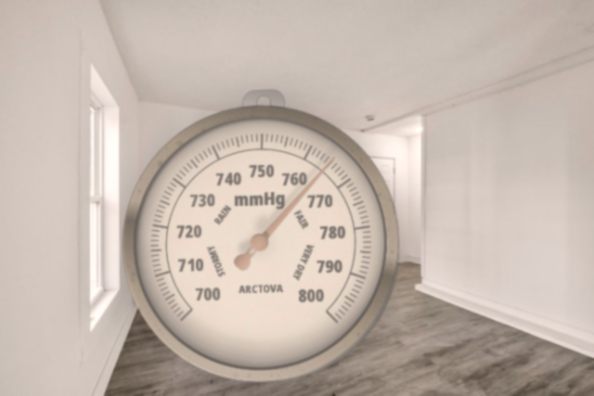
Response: 765 mmHg
